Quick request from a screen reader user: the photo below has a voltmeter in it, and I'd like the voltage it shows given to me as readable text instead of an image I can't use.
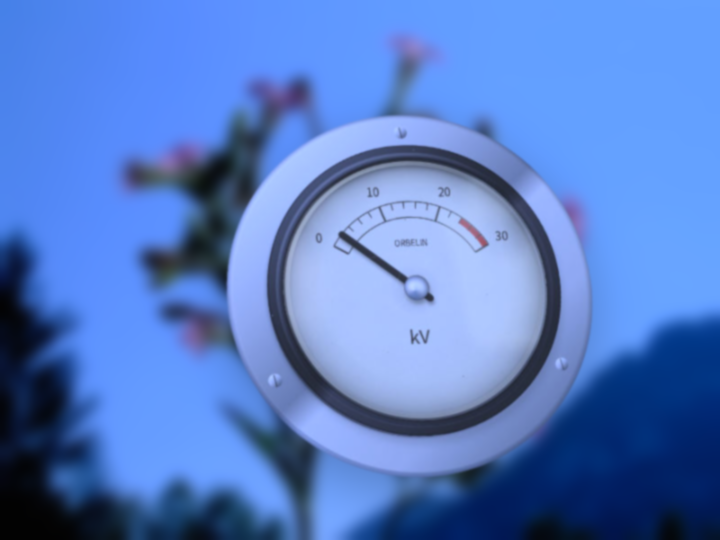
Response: 2 kV
